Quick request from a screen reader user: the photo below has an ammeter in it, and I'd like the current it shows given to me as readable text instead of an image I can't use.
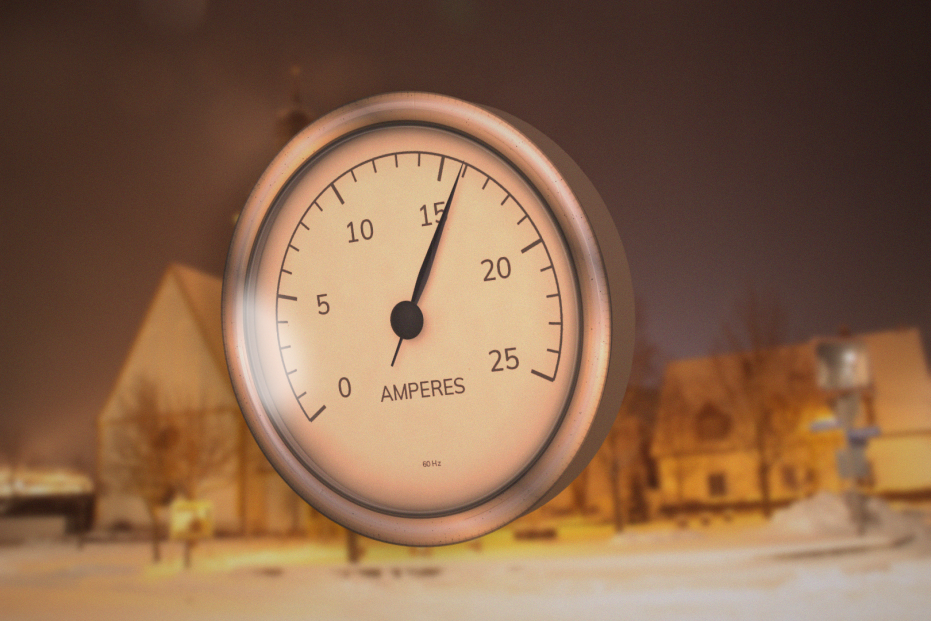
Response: 16 A
